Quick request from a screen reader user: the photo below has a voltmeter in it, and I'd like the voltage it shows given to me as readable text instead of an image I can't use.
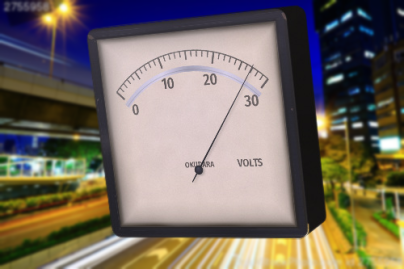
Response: 27 V
